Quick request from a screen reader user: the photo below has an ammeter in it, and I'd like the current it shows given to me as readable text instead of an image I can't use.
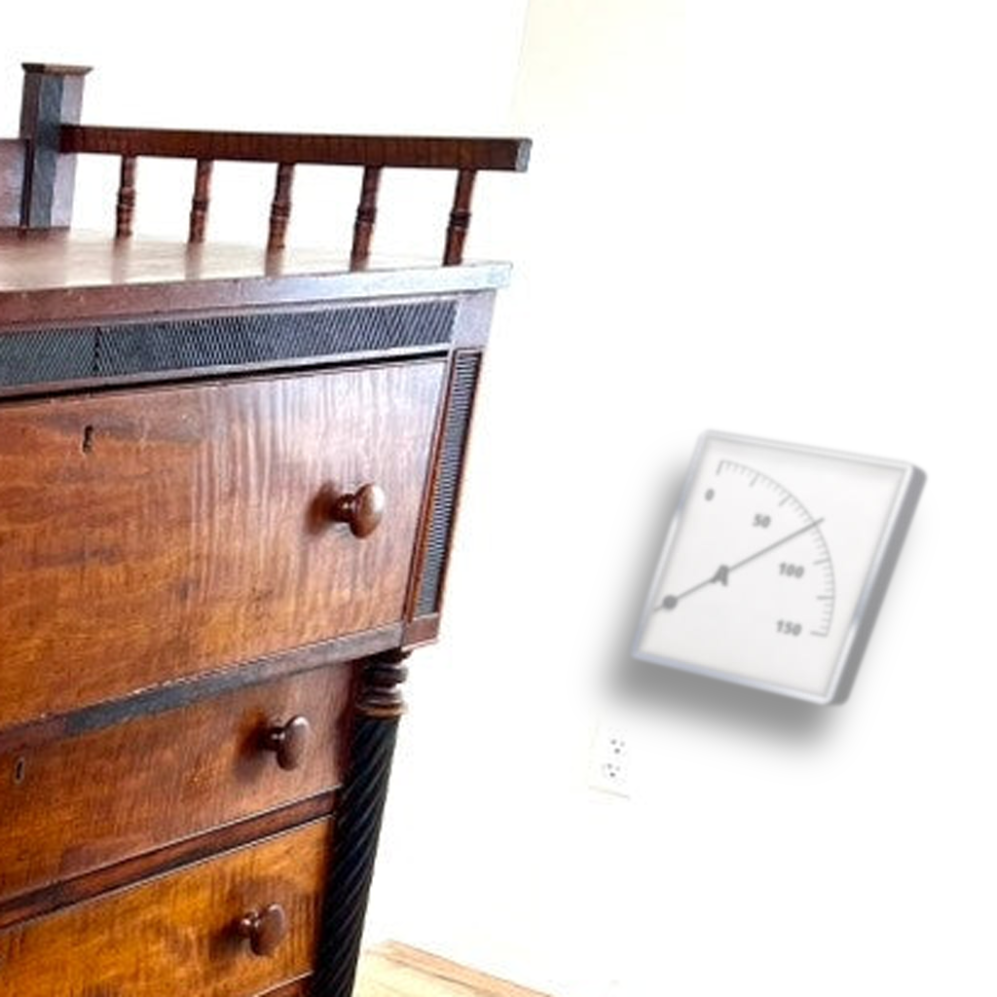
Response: 75 A
